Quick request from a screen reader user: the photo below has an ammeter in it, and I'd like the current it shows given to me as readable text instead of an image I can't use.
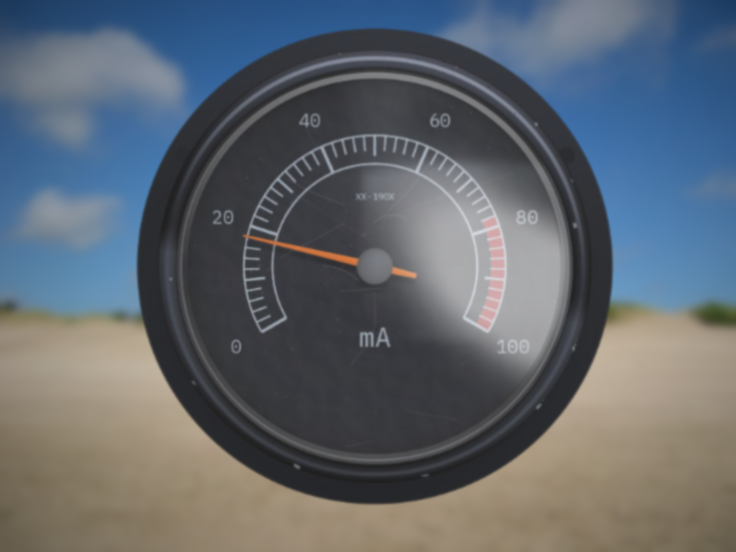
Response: 18 mA
